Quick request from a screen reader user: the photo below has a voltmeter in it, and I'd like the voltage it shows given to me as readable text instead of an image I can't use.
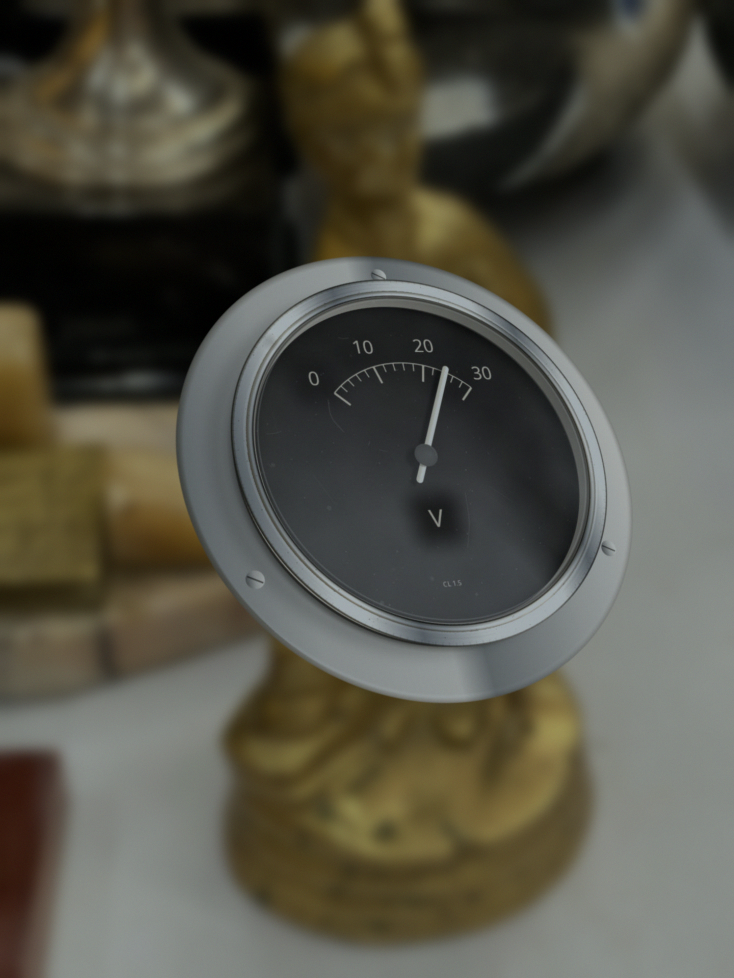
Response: 24 V
